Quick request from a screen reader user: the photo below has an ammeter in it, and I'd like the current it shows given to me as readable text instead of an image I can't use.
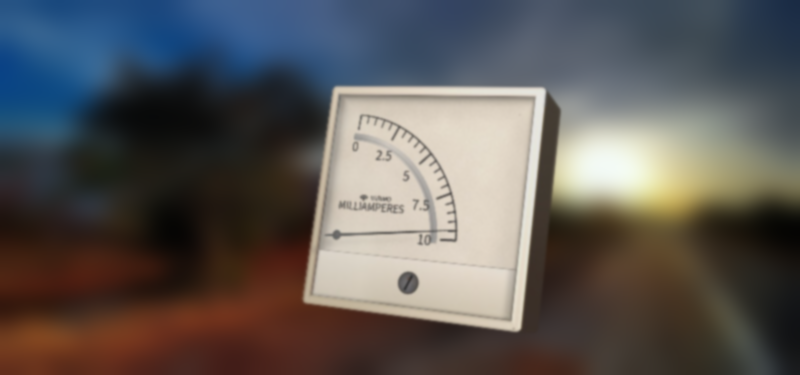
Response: 9.5 mA
